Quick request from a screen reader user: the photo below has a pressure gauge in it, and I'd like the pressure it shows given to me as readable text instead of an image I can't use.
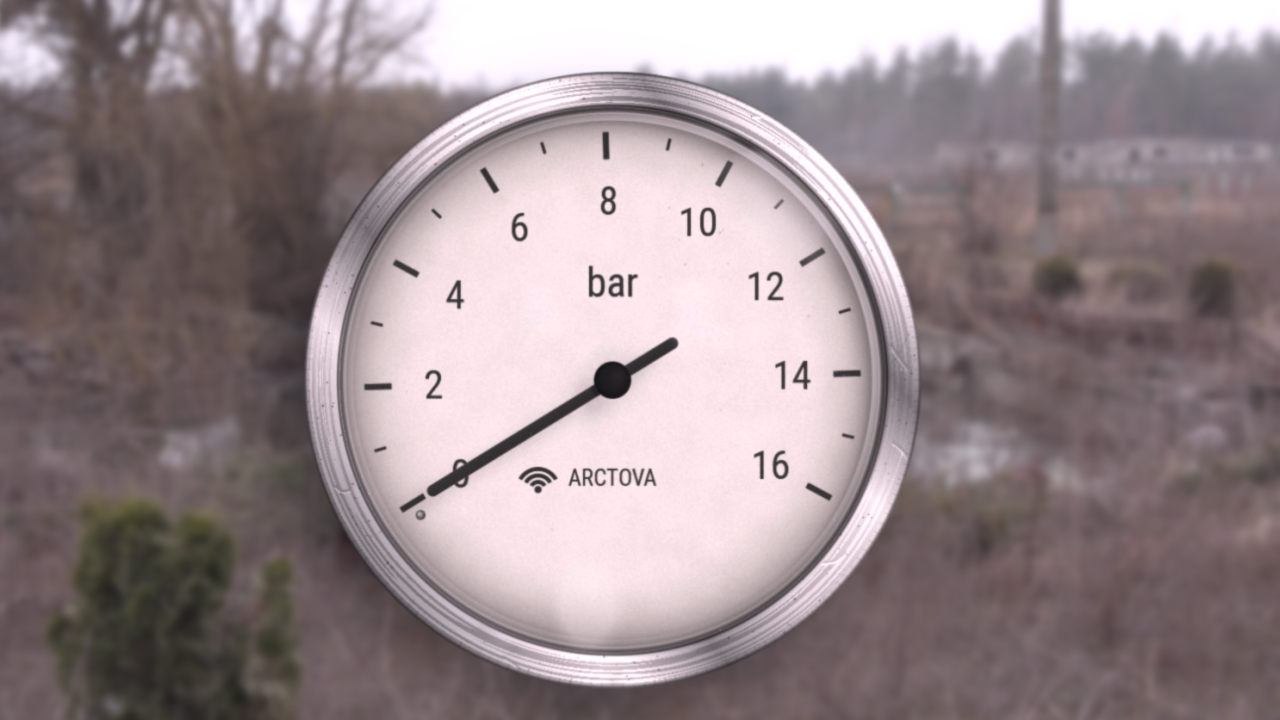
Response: 0 bar
